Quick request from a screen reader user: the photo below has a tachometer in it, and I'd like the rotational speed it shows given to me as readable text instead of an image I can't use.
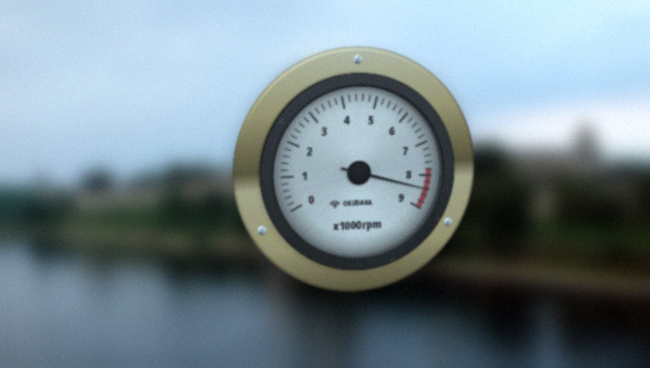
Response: 8400 rpm
